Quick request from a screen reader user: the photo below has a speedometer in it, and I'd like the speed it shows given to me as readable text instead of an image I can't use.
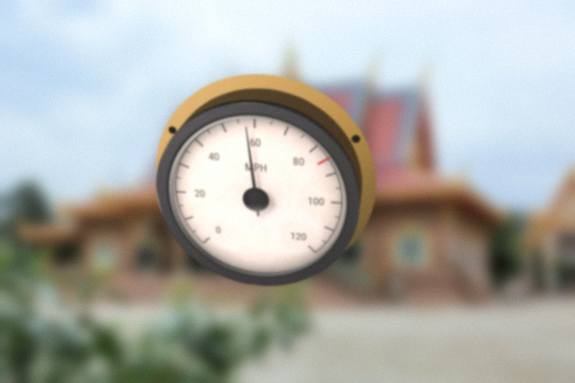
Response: 57.5 mph
